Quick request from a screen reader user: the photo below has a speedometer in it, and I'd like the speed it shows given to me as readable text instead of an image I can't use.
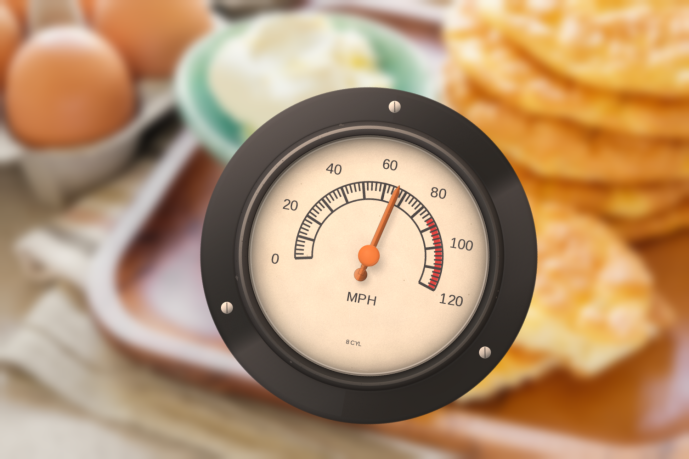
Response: 66 mph
